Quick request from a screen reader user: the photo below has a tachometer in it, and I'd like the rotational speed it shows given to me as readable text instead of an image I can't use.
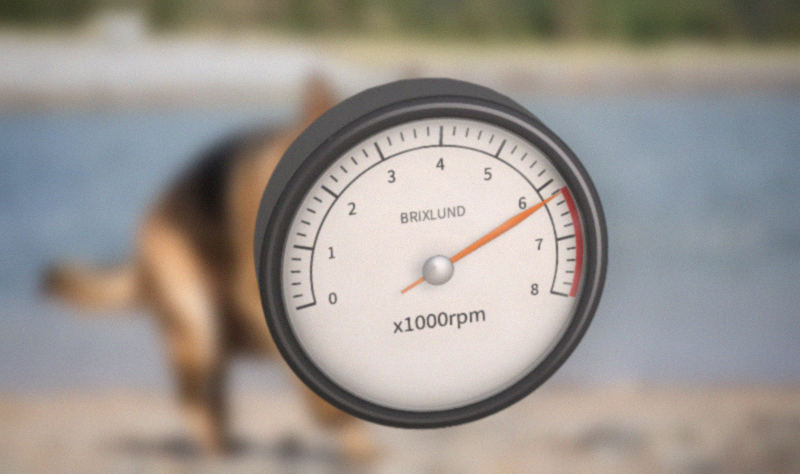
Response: 6200 rpm
